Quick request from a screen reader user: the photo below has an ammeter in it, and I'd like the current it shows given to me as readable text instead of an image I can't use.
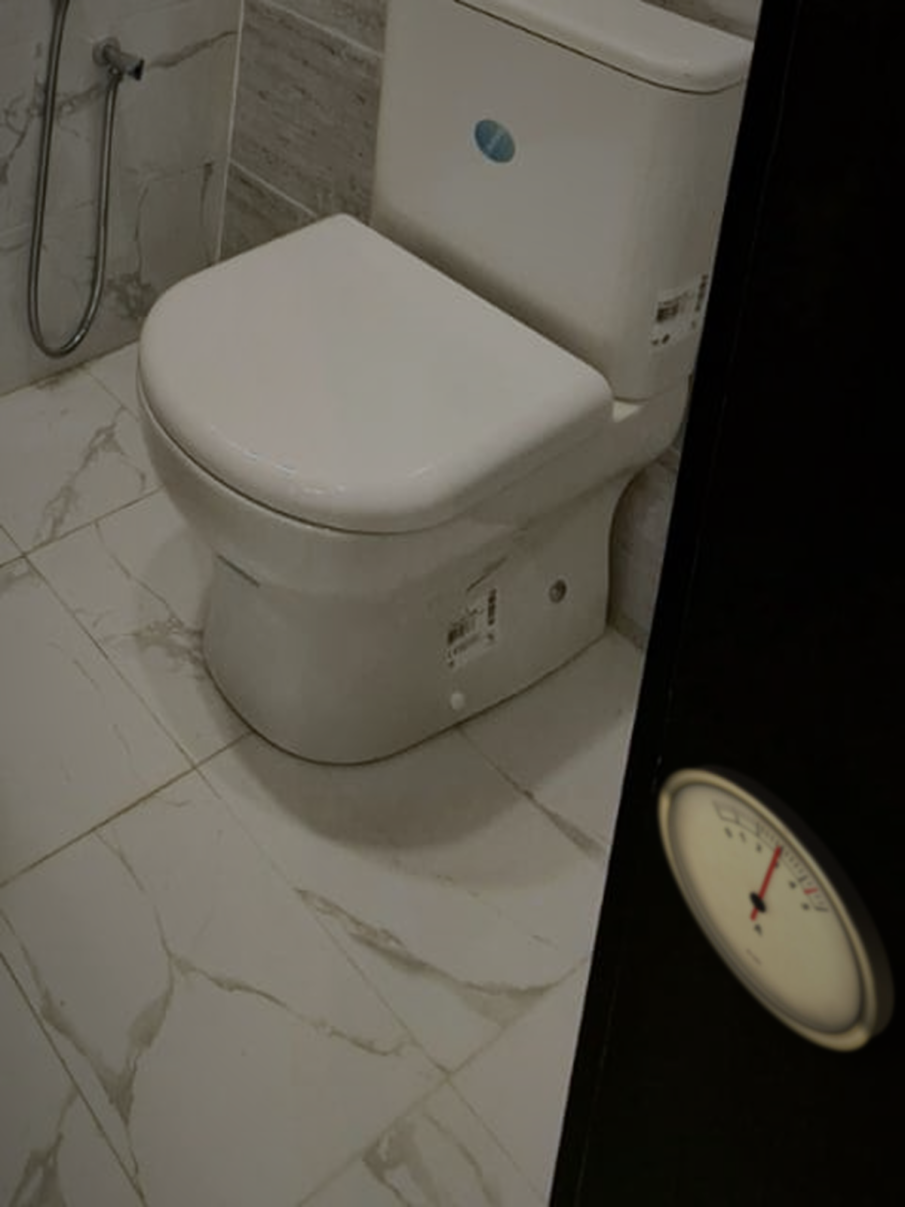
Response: 3 A
